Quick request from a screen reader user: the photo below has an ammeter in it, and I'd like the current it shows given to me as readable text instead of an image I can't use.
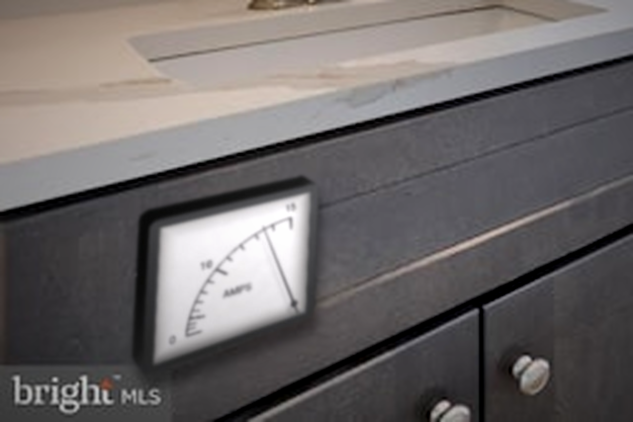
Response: 13.5 A
